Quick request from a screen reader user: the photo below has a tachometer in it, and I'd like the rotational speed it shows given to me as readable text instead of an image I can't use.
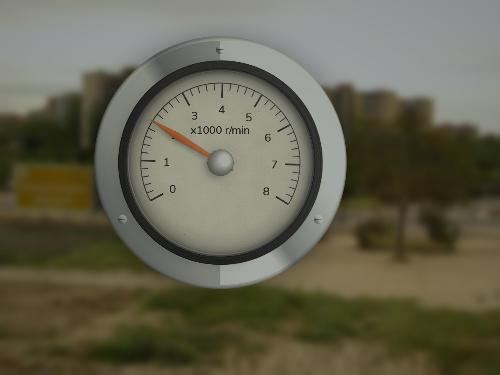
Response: 2000 rpm
